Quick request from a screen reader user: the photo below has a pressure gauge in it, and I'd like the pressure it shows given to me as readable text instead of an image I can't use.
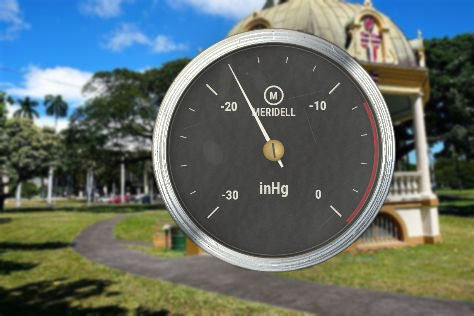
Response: -18 inHg
